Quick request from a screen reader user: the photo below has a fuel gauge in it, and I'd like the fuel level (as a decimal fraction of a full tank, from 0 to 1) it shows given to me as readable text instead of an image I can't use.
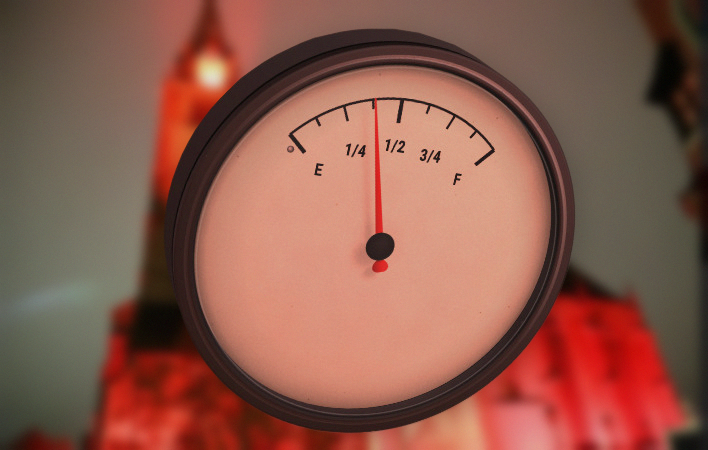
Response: 0.375
